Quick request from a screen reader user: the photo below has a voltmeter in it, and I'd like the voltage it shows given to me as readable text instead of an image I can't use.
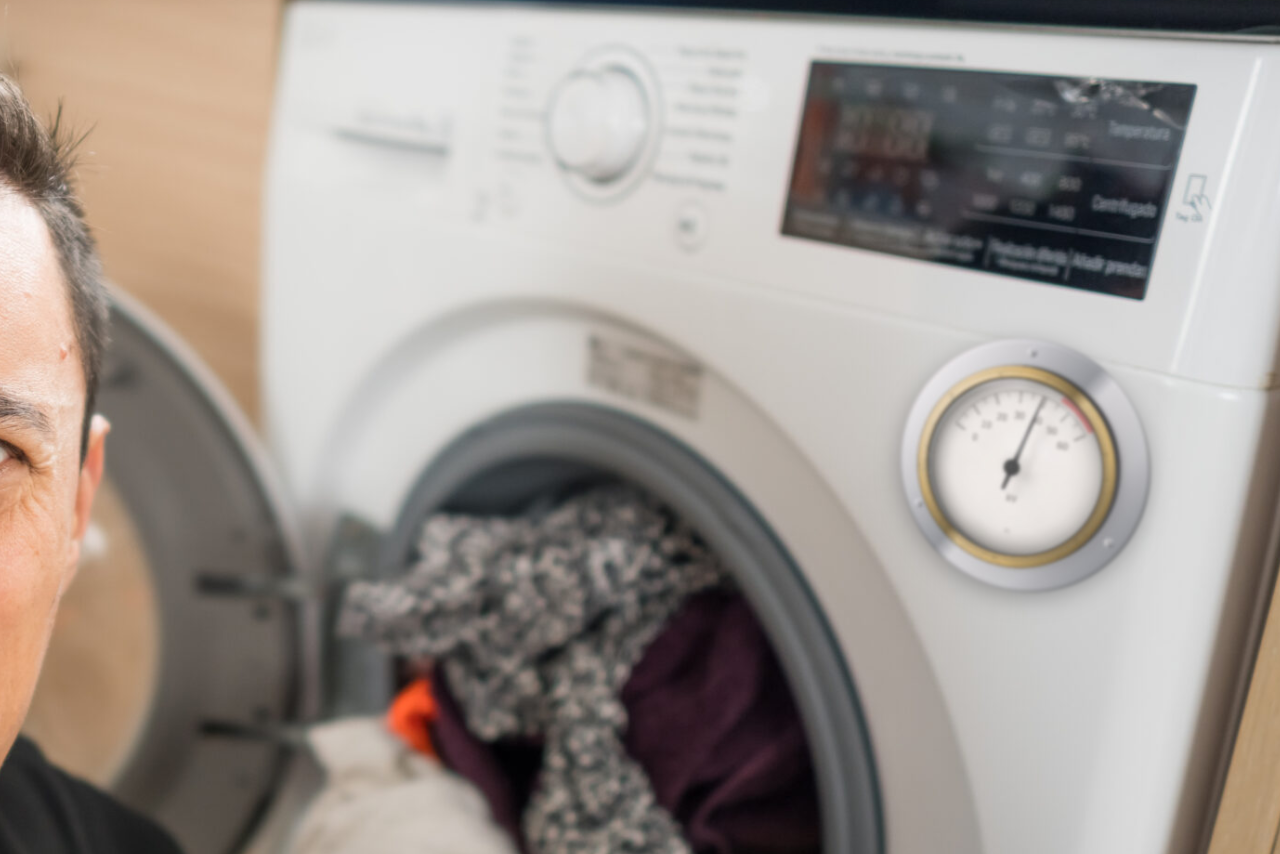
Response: 40 kV
